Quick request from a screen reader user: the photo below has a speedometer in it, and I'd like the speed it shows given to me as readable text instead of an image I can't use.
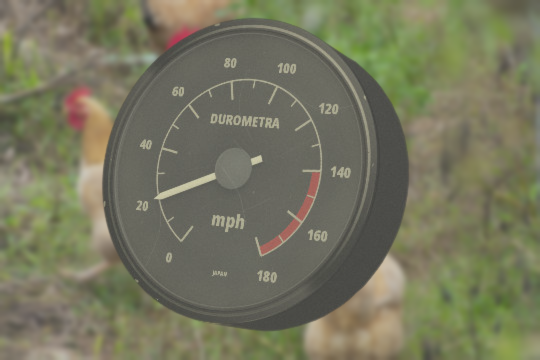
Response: 20 mph
